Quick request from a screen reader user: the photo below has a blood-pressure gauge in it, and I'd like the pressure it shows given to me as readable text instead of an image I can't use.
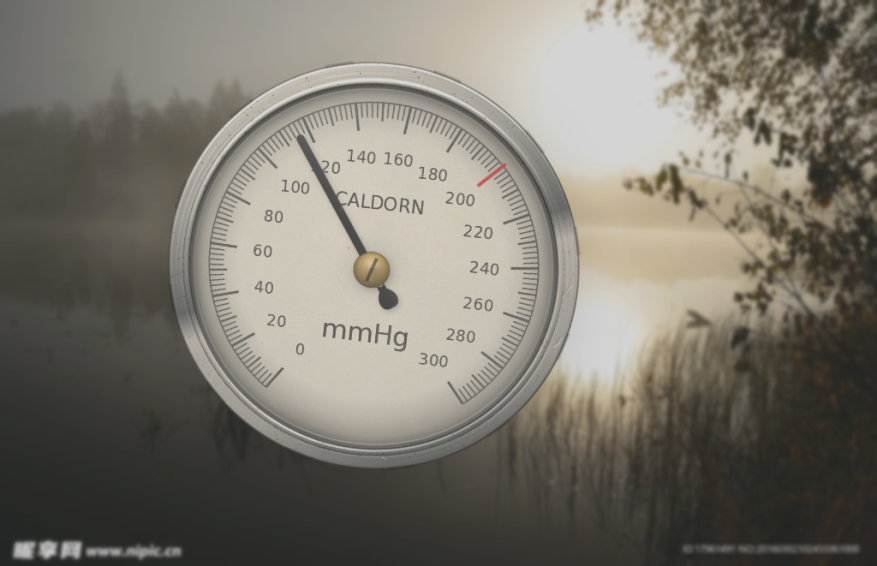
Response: 116 mmHg
